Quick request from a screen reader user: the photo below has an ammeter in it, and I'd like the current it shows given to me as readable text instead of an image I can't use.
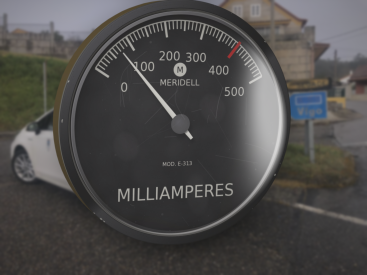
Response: 70 mA
